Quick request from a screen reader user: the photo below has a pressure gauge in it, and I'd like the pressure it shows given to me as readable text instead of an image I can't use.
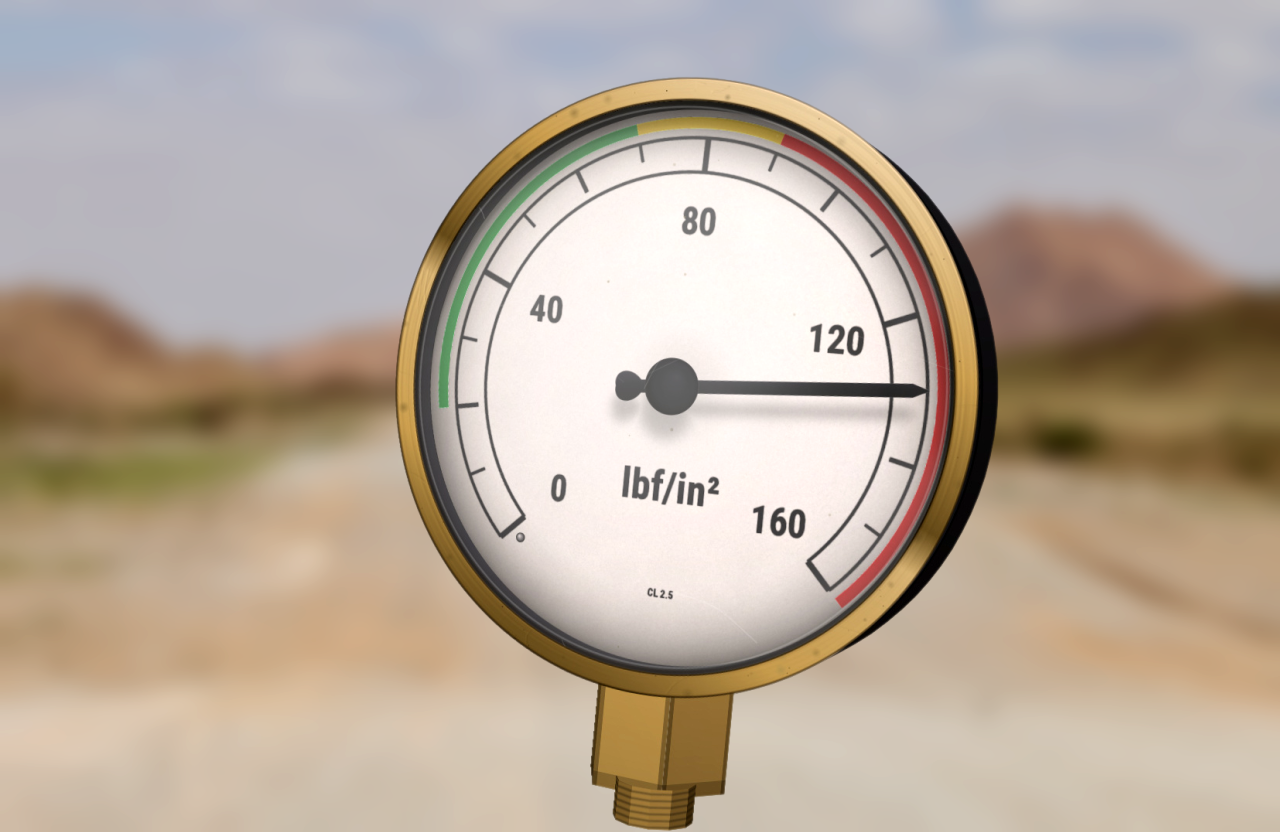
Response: 130 psi
